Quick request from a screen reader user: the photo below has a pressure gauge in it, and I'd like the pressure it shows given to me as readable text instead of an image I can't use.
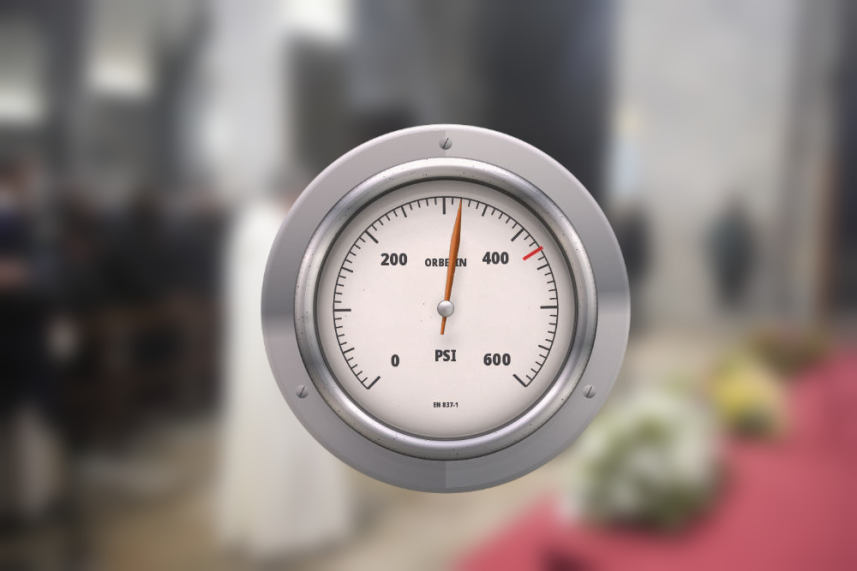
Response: 320 psi
